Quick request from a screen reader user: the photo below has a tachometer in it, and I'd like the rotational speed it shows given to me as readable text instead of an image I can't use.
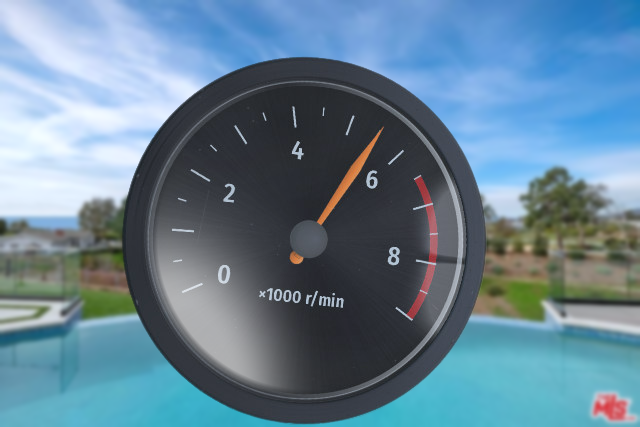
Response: 5500 rpm
